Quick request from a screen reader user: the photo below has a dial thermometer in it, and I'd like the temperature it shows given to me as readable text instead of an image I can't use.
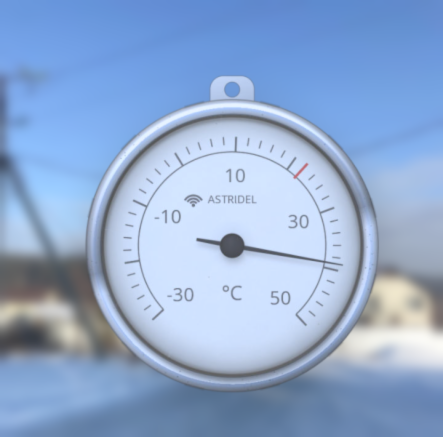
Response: 39 °C
